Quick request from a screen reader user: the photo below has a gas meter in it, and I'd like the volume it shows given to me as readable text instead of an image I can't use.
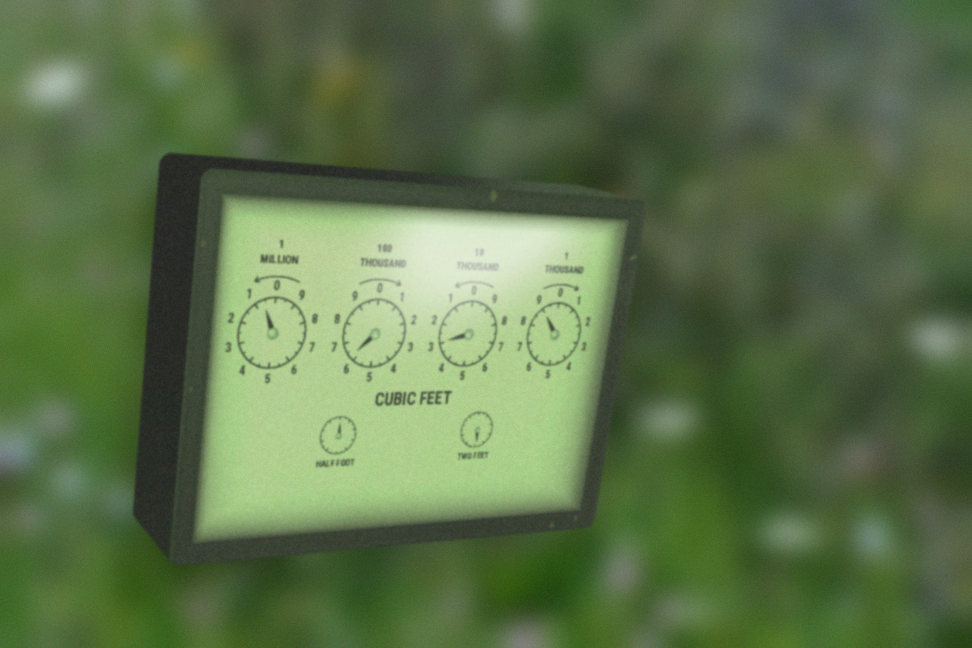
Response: 62900 ft³
